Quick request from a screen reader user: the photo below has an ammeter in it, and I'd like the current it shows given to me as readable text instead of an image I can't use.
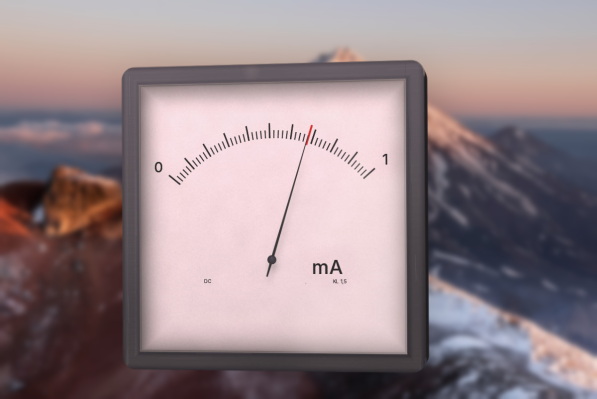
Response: 0.68 mA
